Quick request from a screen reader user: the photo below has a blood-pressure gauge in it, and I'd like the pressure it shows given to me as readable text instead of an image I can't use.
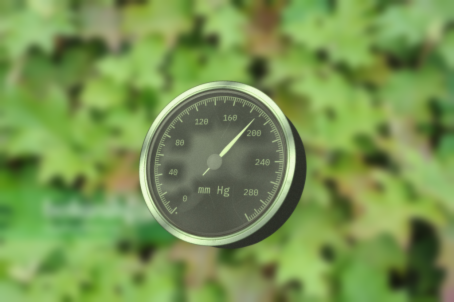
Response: 190 mmHg
